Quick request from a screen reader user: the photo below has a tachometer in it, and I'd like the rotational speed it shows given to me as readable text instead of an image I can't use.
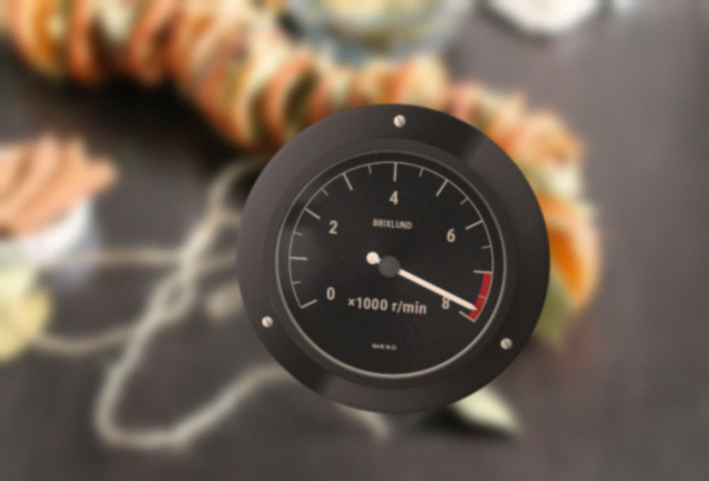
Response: 7750 rpm
